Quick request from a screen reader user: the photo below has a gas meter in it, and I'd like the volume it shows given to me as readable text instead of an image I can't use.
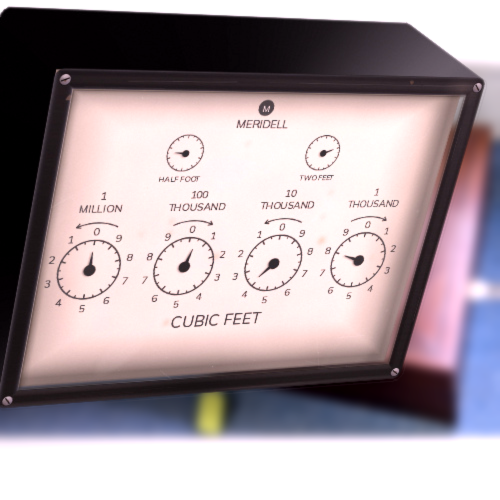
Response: 3800 ft³
